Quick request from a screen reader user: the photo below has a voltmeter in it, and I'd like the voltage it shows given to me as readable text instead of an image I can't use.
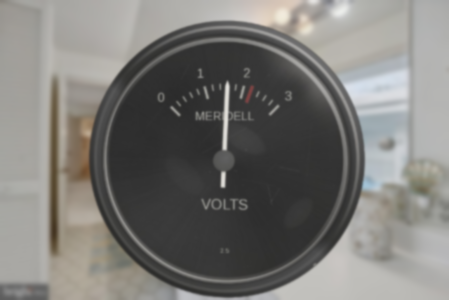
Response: 1.6 V
